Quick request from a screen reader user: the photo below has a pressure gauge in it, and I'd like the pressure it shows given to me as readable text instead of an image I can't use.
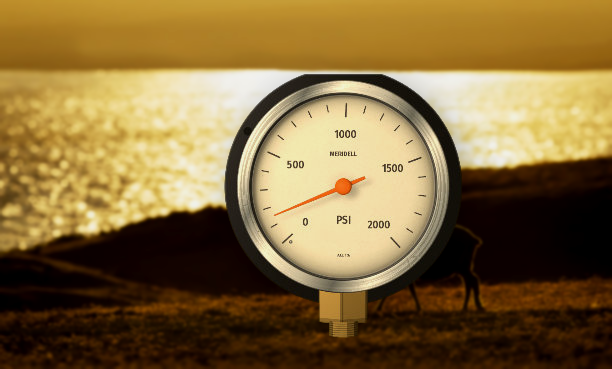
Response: 150 psi
